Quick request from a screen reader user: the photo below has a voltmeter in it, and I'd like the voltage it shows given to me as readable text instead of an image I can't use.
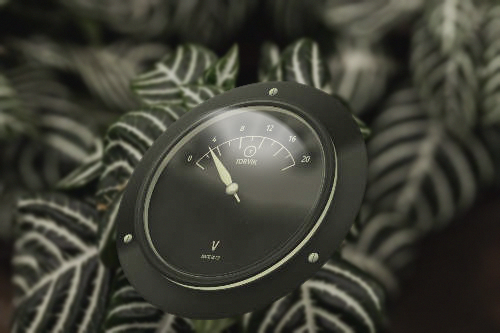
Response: 3 V
